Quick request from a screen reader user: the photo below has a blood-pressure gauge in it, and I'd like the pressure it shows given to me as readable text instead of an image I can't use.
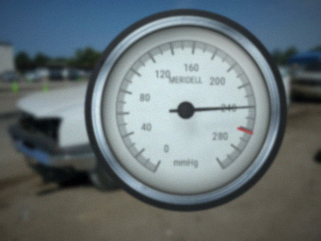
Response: 240 mmHg
